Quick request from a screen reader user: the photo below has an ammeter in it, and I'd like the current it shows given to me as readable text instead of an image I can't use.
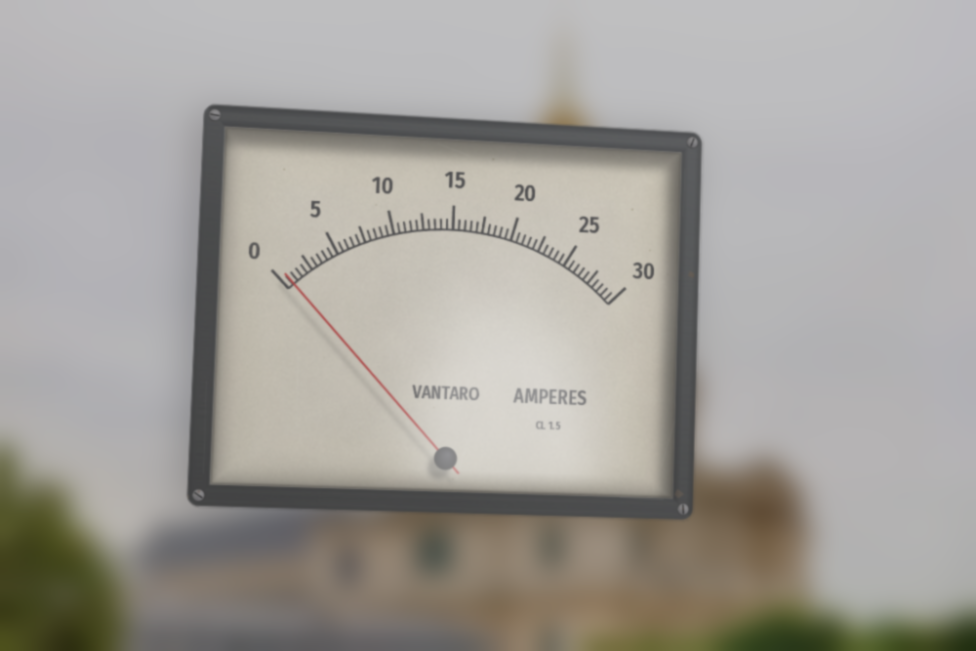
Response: 0.5 A
